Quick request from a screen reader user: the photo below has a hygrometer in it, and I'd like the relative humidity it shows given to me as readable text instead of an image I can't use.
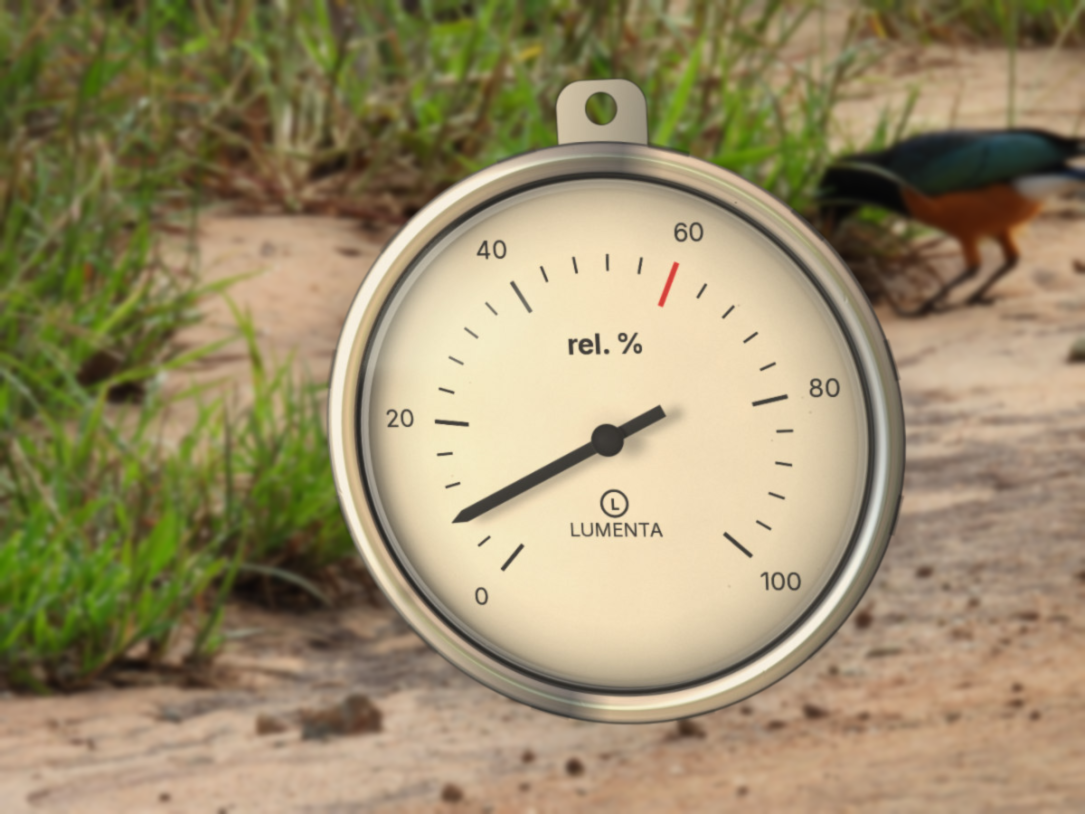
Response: 8 %
